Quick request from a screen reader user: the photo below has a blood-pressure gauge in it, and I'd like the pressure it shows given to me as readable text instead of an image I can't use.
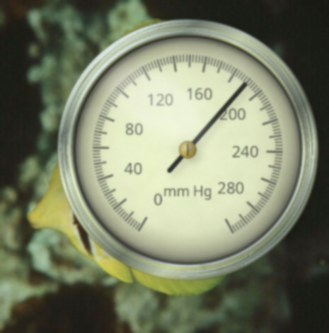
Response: 190 mmHg
